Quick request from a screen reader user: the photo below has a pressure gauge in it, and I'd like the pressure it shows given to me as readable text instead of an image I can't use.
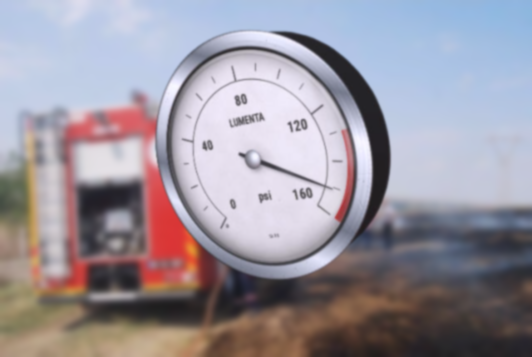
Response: 150 psi
